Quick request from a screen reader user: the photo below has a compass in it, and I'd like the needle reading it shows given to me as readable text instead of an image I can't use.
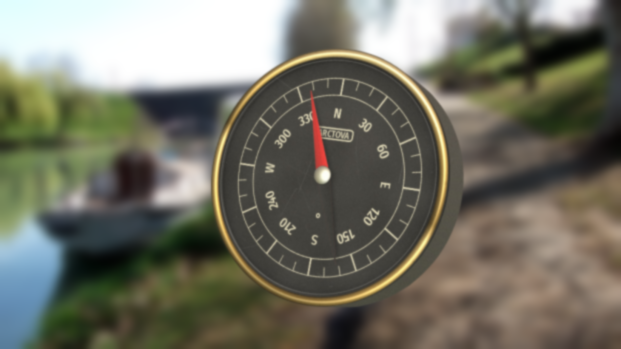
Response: 340 °
